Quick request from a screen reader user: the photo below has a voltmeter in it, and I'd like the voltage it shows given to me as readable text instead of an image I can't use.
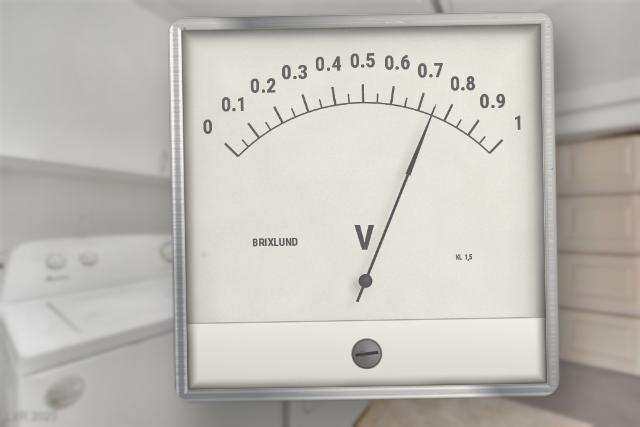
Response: 0.75 V
